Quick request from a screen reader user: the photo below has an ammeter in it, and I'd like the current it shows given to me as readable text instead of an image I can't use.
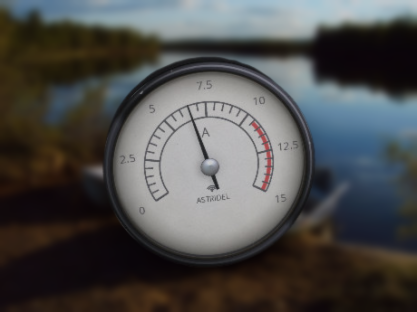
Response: 6.5 A
